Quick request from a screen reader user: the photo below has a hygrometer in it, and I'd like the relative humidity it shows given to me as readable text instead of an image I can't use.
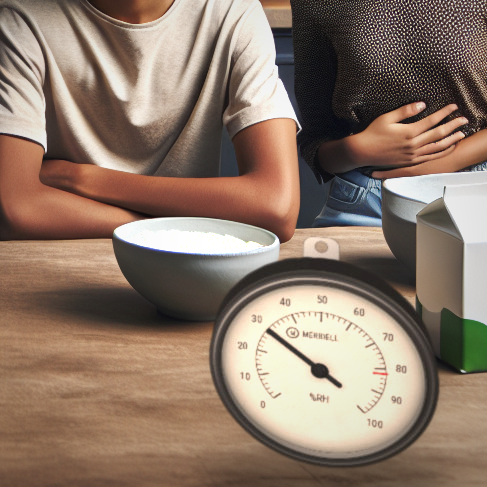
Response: 30 %
